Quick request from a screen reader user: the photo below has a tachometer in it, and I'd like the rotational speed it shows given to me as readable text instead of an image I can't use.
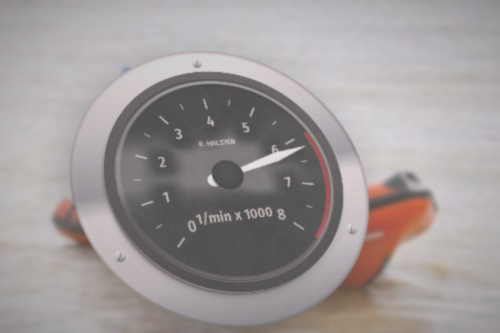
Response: 6250 rpm
